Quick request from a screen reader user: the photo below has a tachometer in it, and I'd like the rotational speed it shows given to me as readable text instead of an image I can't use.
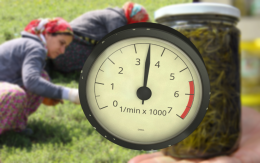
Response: 3500 rpm
